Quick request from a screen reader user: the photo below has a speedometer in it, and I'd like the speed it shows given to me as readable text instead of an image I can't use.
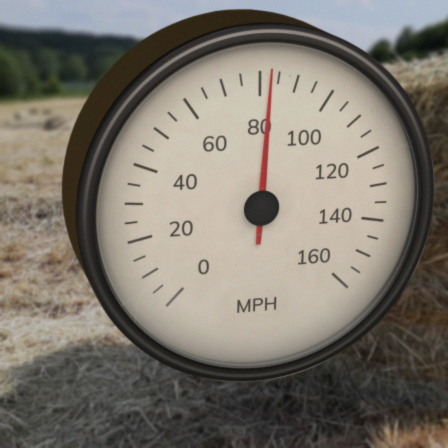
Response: 82.5 mph
